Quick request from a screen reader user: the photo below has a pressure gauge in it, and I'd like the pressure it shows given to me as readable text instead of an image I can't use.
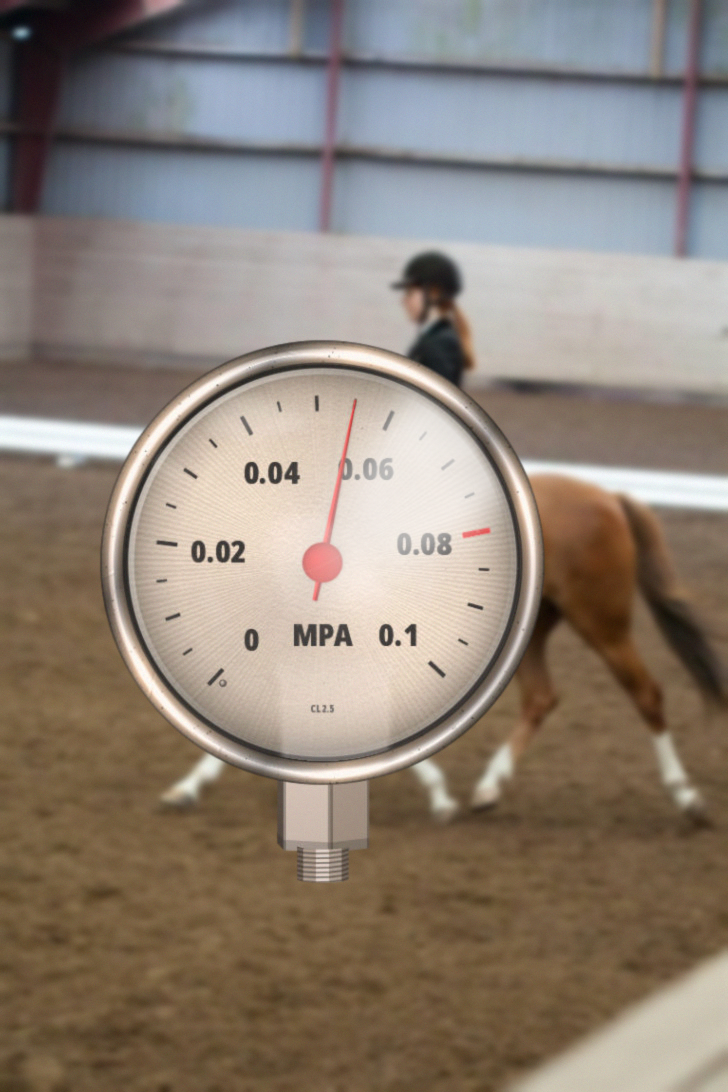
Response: 0.055 MPa
